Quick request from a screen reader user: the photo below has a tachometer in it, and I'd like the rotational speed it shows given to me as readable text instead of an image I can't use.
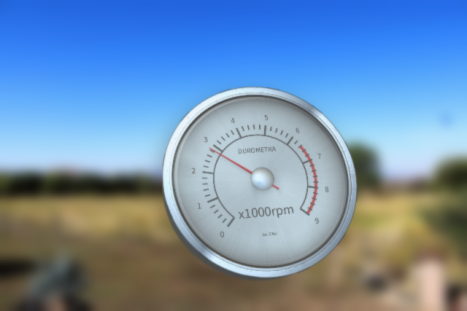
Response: 2800 rpm
